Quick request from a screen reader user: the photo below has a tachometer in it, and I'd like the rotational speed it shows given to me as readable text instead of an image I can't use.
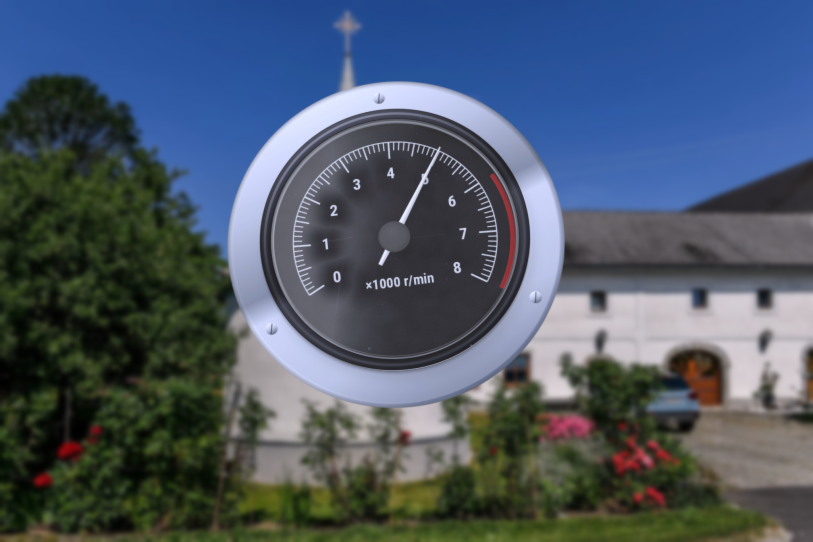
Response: 5000 rpm
